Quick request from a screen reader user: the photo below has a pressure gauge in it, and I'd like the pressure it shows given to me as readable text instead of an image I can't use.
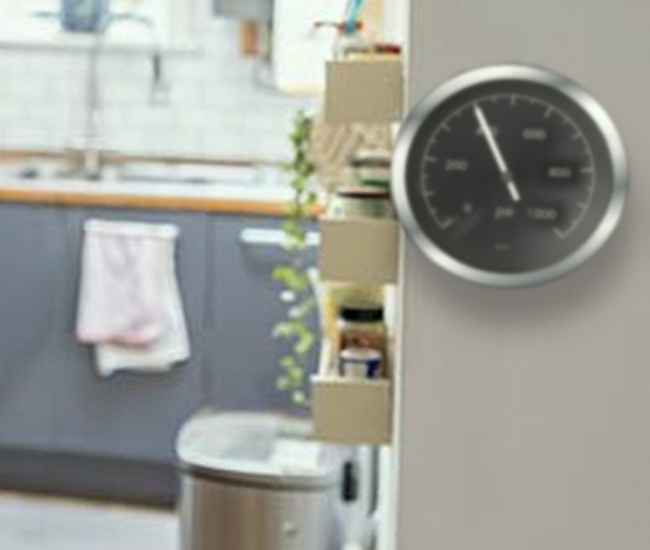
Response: 400 psi
